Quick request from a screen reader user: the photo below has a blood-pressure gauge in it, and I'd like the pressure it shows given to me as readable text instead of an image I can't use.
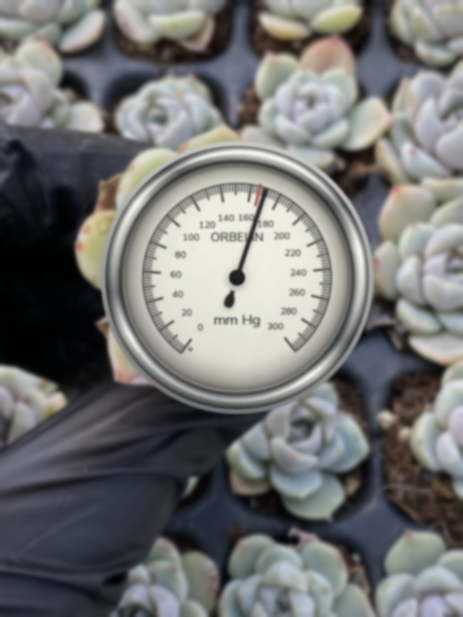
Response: 170 mmHg
